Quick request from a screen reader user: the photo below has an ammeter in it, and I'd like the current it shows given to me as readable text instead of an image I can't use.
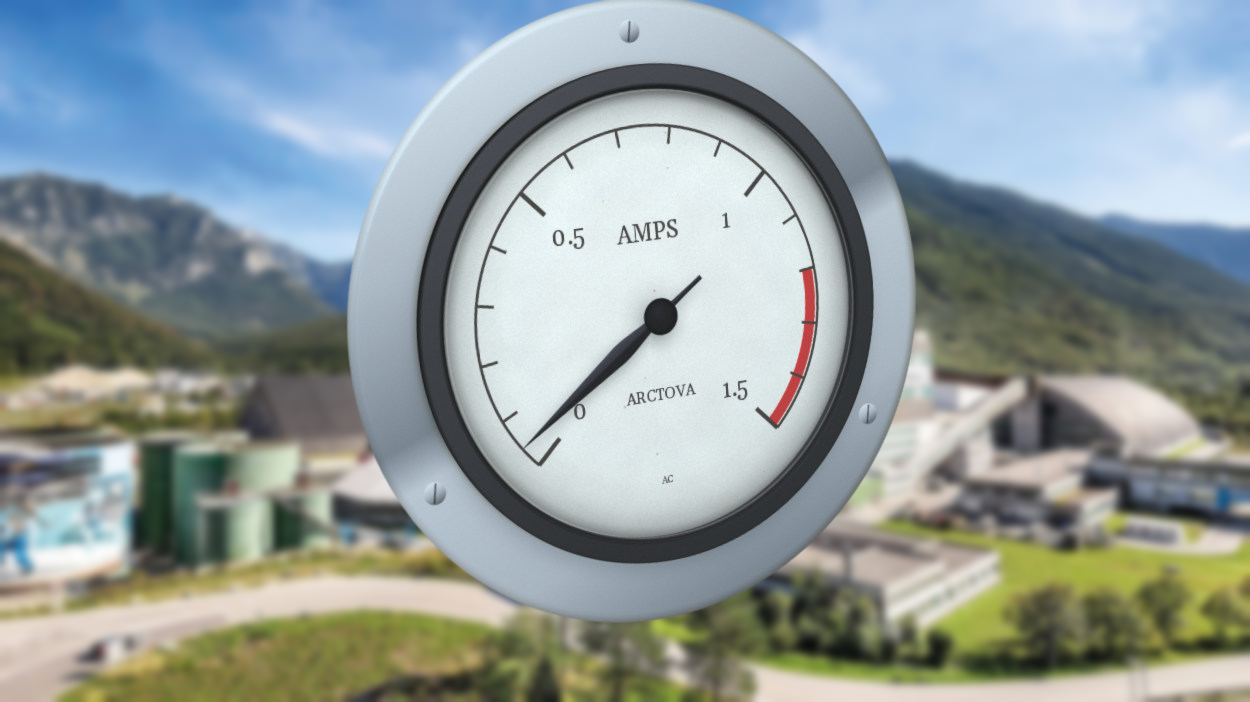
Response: 0.05 A
